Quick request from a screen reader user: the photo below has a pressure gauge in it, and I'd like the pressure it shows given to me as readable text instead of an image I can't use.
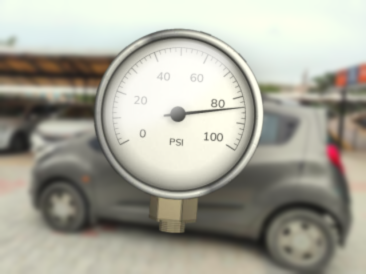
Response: 84 psi
